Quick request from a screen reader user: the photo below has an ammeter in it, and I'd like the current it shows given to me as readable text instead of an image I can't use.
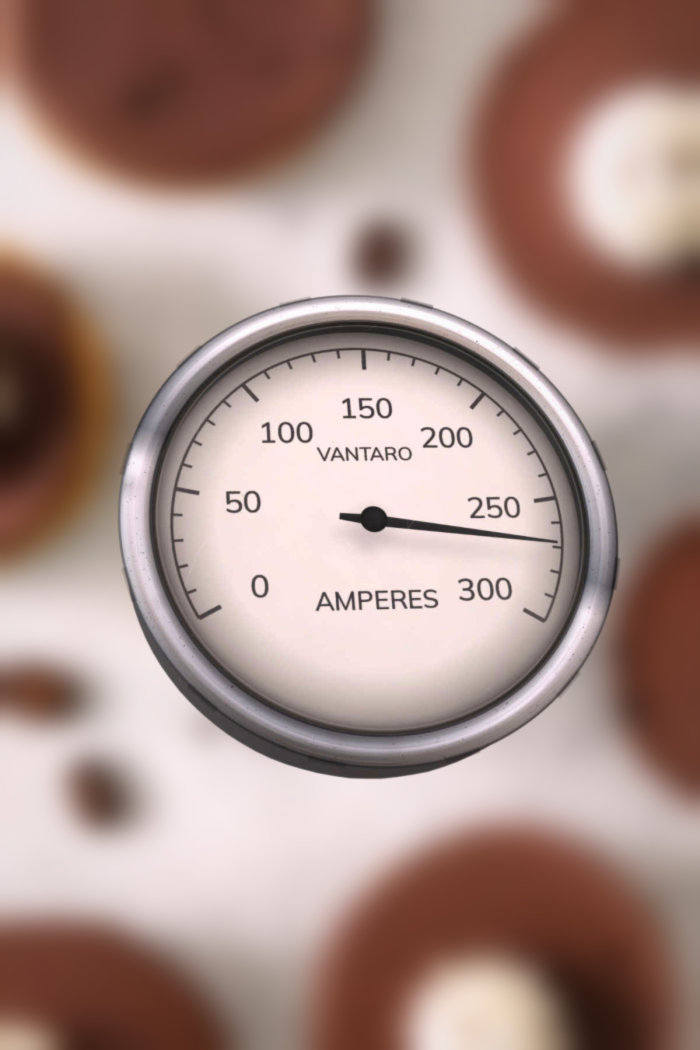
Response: 270 A
